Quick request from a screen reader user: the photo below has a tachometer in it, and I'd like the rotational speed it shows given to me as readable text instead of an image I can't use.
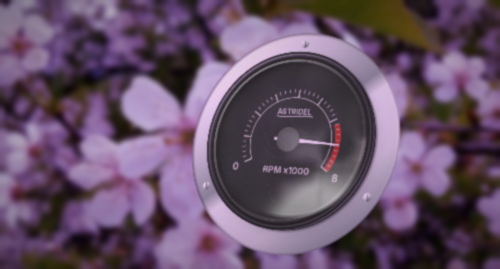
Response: 7000 rpm
